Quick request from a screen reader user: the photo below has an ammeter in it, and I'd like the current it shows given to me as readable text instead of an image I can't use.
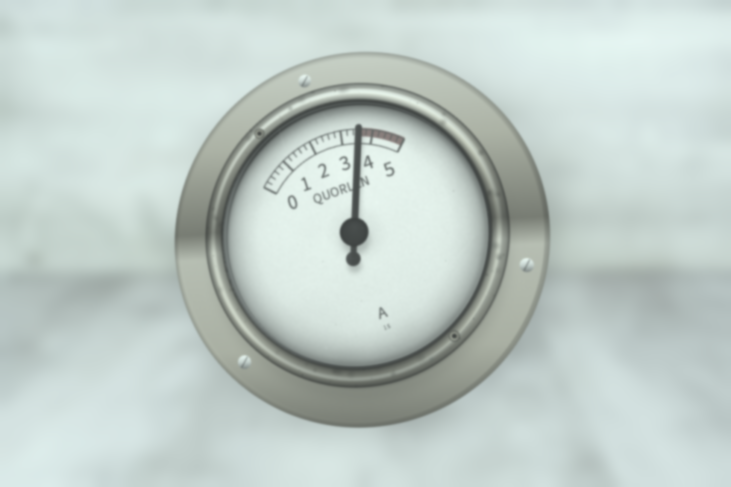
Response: 3.6 A
